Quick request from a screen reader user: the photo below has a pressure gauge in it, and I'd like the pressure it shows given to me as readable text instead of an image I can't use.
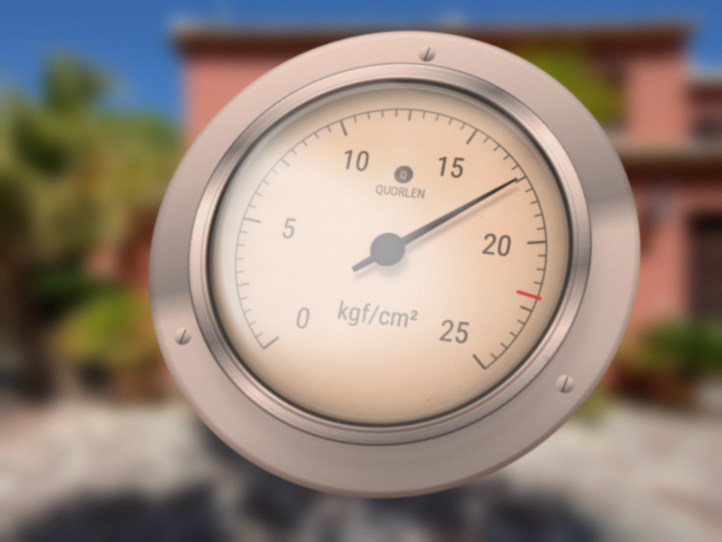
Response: 17.5 kg/cm²
